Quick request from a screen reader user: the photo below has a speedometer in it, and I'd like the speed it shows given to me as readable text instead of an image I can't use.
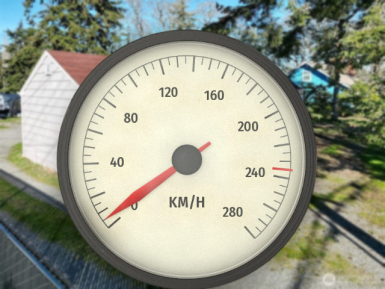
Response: 5 km/h
